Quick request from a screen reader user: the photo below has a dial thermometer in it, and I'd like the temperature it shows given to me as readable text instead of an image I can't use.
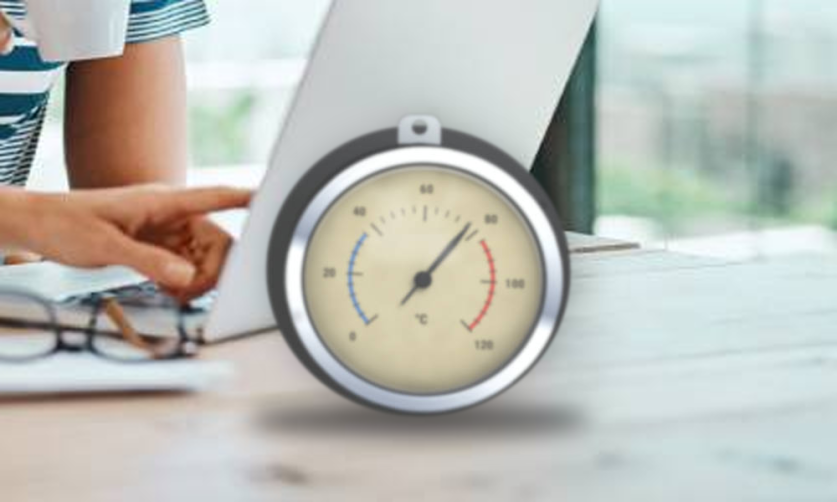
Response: 76 °C
